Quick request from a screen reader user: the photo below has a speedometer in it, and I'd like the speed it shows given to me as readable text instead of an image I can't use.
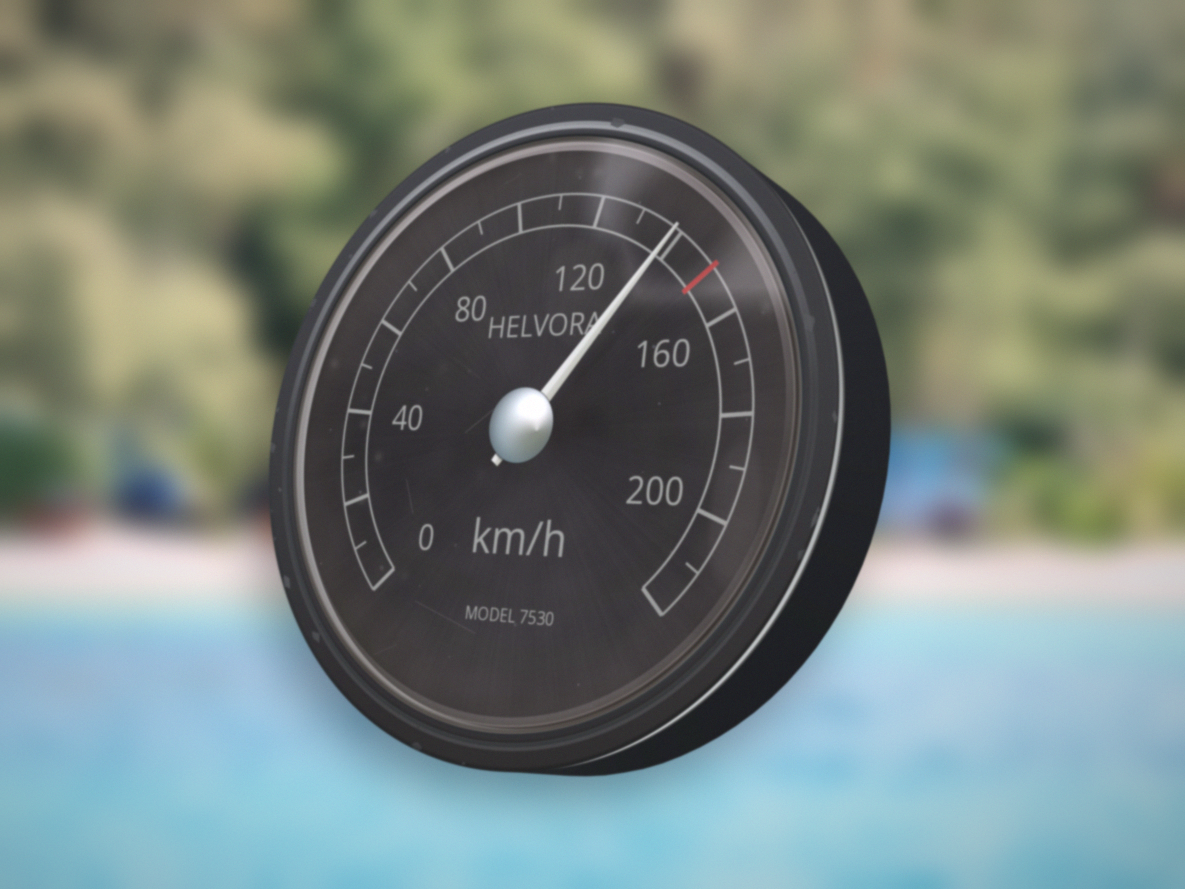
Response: 140 km/h
